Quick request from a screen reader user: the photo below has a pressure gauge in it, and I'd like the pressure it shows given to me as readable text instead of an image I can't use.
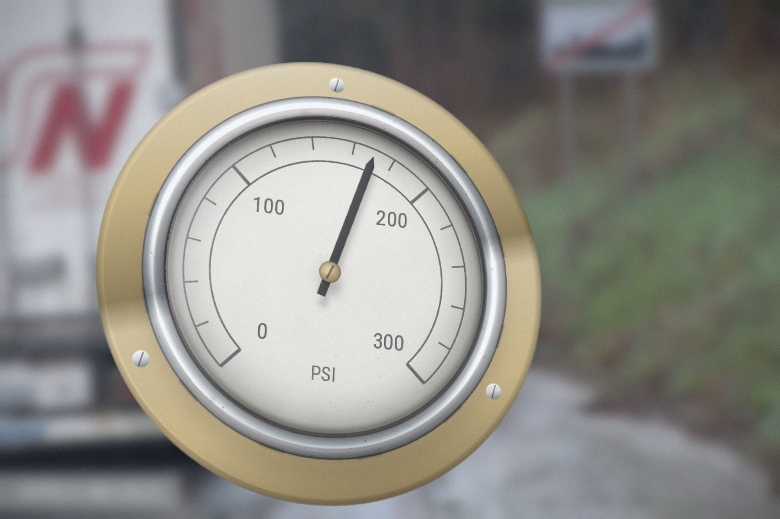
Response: 170 psi
